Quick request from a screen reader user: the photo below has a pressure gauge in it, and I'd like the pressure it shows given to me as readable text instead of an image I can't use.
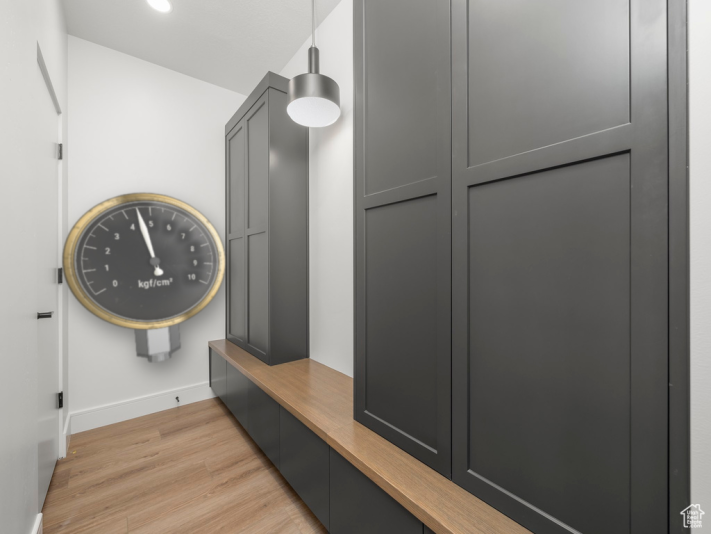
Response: 4.5 kg/cm²
